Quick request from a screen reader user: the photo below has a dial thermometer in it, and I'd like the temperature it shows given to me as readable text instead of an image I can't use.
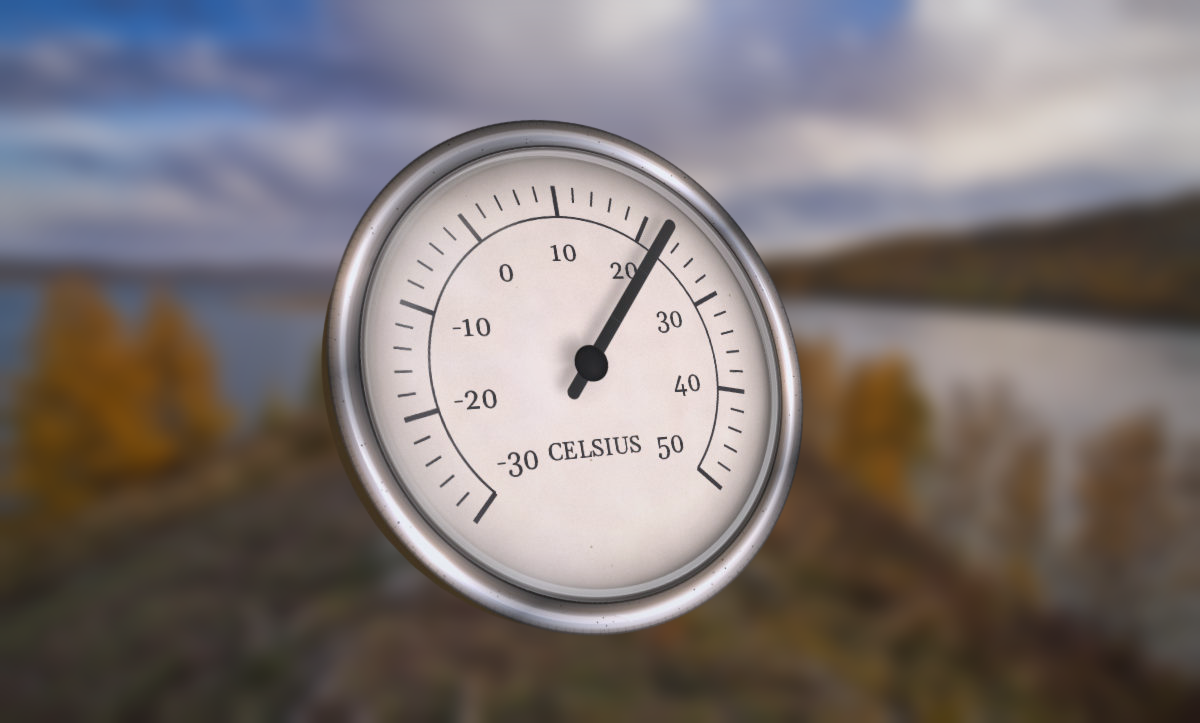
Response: 22 °C
